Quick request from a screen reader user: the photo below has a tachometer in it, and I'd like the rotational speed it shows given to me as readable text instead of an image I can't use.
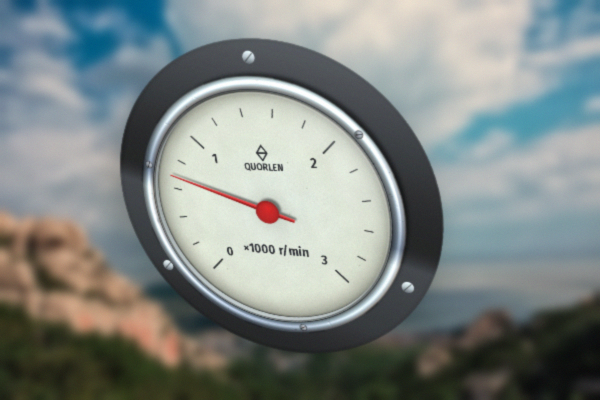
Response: 700 rpm
